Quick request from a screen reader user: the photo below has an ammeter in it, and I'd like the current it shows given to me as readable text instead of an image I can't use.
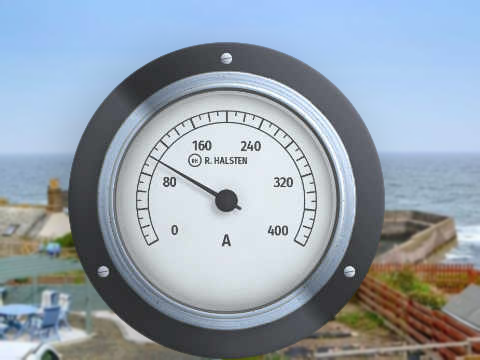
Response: 100 A
